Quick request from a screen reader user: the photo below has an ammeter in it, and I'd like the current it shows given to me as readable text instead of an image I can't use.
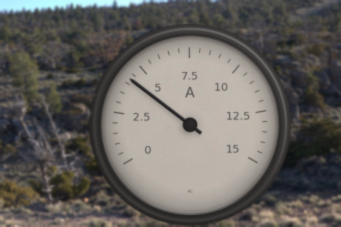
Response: 4.25 A
